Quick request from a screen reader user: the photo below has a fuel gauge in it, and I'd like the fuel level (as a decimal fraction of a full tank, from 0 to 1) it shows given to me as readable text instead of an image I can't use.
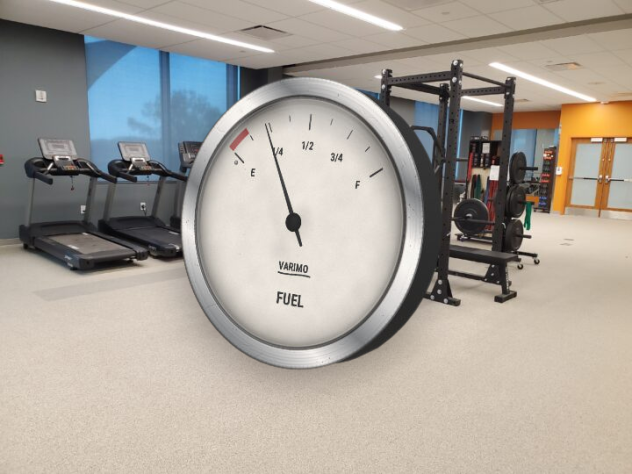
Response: 0.25
